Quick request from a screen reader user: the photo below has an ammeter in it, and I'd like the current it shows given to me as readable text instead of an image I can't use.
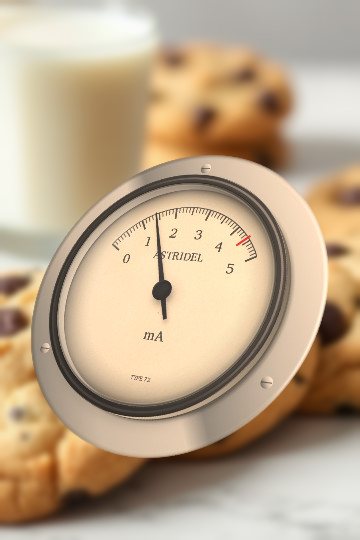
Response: 1.5 mA
